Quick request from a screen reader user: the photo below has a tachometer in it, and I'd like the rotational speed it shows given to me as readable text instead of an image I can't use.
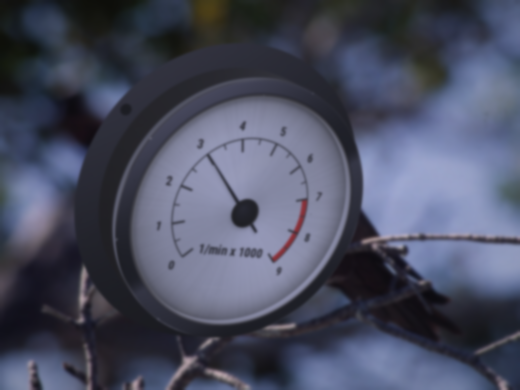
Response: 3000 rpm
